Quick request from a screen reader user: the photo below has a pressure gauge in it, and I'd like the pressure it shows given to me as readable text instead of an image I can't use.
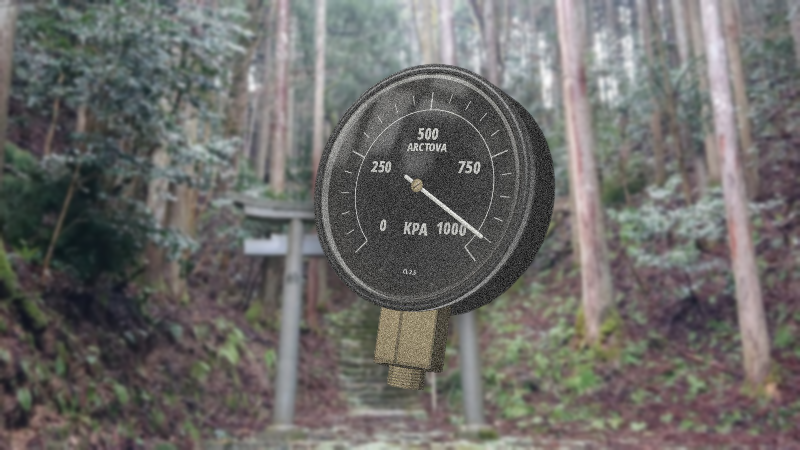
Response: 950 kPa
